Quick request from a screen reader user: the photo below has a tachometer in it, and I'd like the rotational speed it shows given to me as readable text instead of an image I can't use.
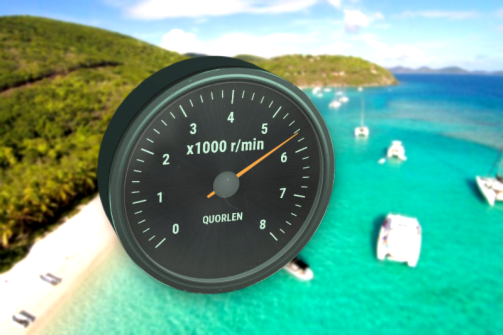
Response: 5600 rpm
